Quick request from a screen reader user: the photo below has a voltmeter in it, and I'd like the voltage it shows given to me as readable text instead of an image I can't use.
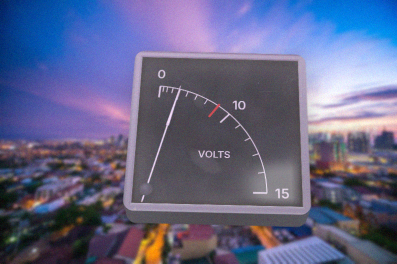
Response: 5 V
